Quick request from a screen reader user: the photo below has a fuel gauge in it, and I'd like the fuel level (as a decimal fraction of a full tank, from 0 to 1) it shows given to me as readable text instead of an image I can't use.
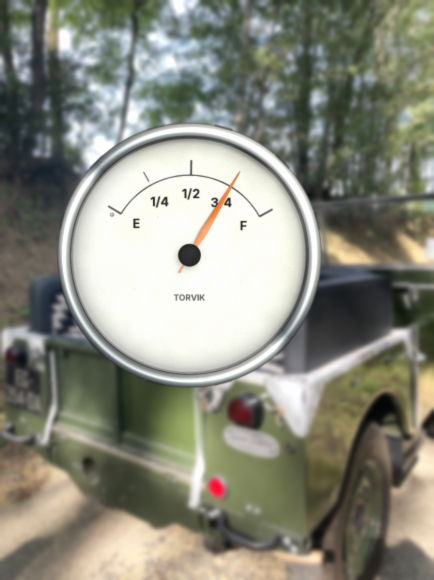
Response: 0.75
